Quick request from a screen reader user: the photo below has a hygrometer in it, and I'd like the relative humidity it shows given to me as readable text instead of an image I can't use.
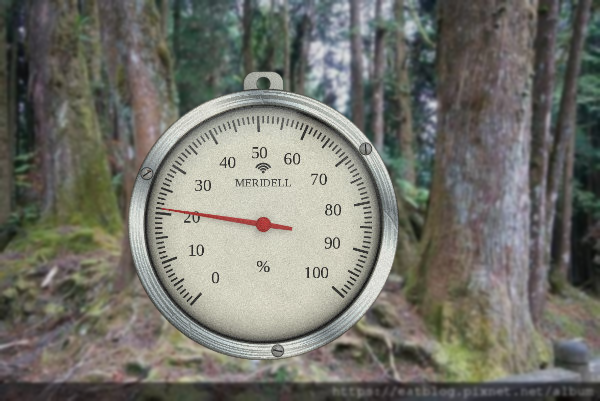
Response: 21 %
